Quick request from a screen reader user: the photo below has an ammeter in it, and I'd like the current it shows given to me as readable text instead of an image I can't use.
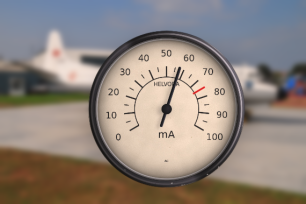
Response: 57.5 mA
